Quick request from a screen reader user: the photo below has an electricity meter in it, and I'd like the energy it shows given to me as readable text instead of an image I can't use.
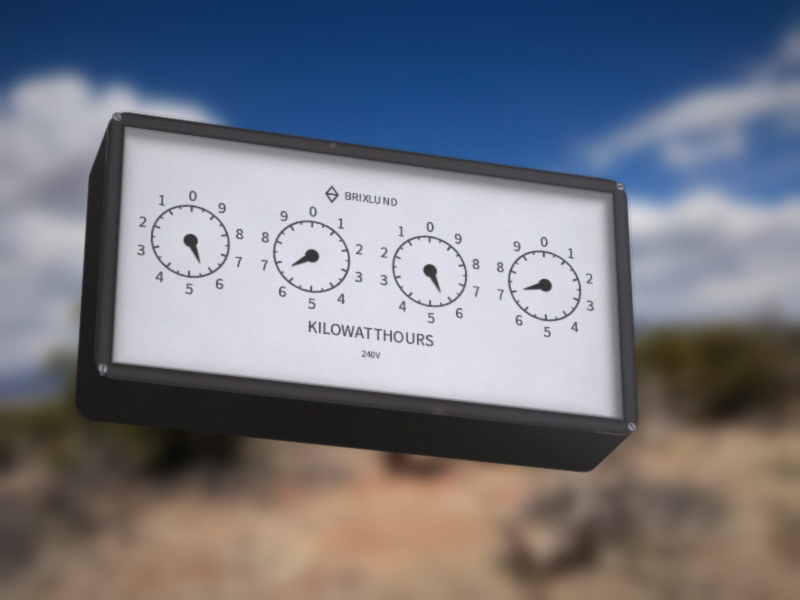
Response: 5657 kWh
